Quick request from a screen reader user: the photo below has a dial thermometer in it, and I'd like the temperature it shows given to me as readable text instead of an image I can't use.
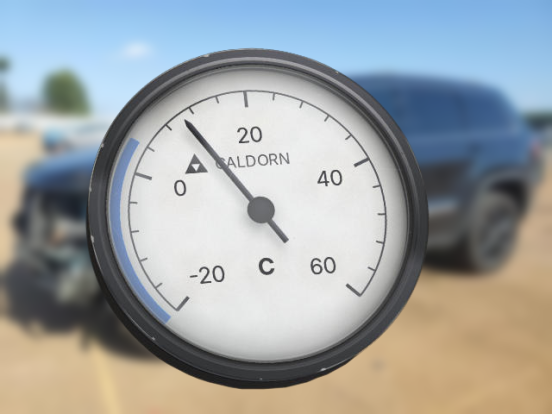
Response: 10 °C
